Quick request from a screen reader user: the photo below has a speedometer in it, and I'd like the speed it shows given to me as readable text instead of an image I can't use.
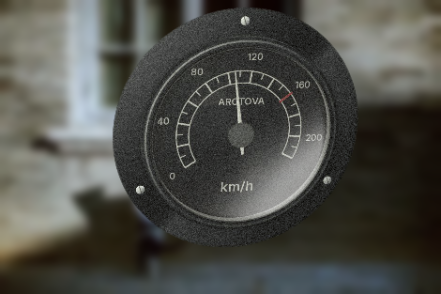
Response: 105 km/h
